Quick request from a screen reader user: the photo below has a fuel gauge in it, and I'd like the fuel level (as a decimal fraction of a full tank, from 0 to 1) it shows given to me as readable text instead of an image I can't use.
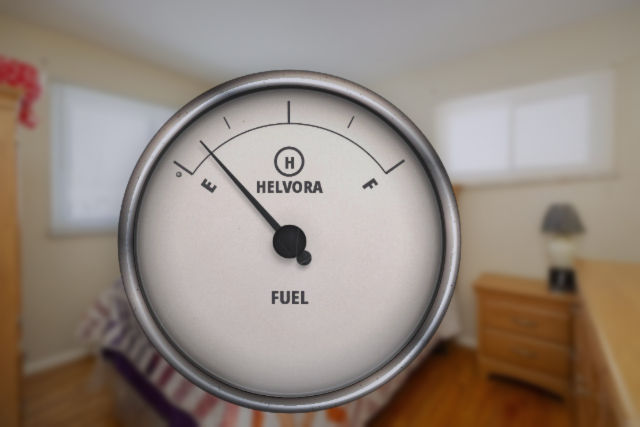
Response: 0.125
